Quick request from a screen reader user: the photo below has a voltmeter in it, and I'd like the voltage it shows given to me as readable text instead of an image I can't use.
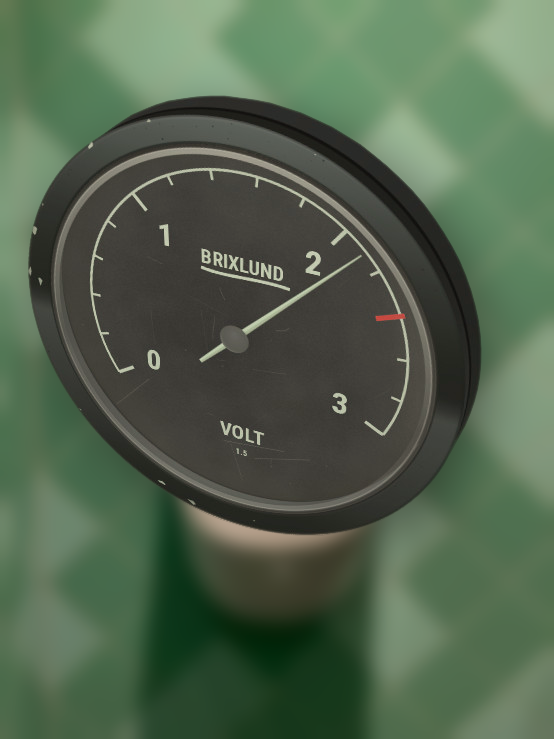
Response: 2.1 V
